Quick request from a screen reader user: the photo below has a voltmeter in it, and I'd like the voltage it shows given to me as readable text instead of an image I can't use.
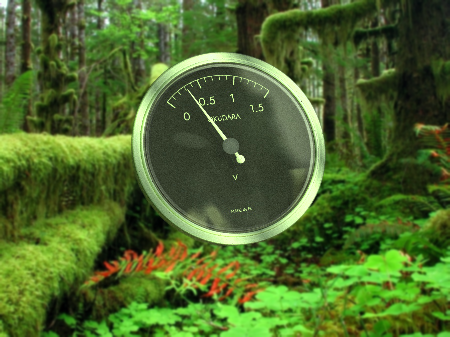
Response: 0.3 V
